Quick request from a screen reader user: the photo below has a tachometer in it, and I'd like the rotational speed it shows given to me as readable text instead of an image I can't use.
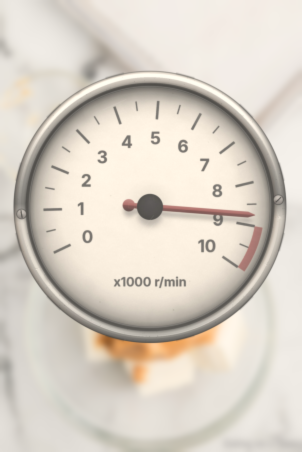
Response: 8750 rpm
